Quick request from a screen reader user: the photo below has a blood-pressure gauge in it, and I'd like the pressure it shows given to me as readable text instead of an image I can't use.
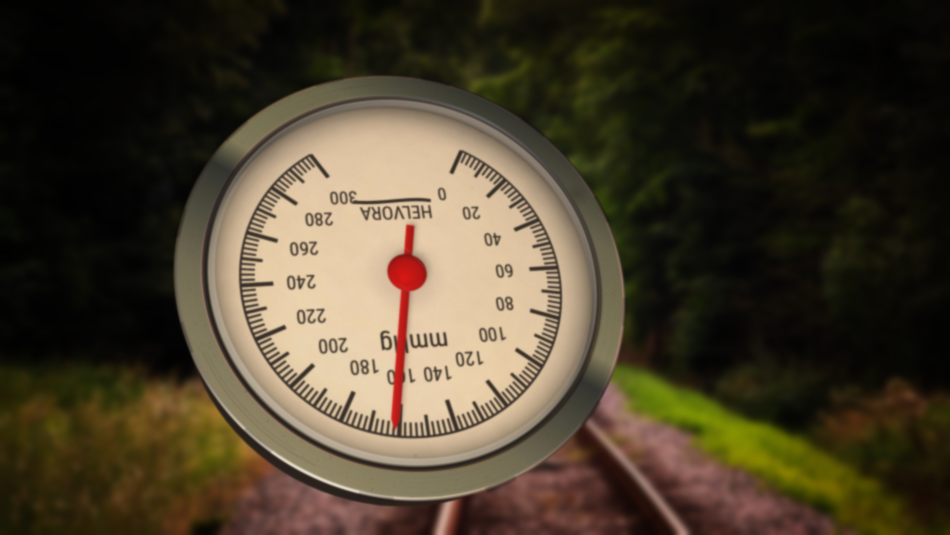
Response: 162 mmHg
